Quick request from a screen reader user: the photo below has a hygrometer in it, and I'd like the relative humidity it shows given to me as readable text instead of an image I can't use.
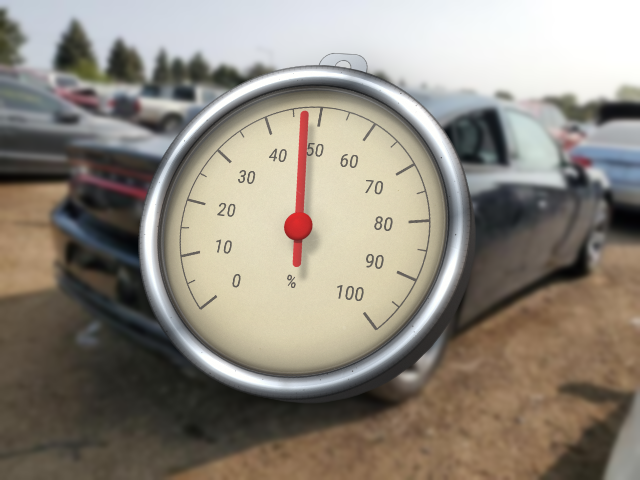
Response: 47.5 %
